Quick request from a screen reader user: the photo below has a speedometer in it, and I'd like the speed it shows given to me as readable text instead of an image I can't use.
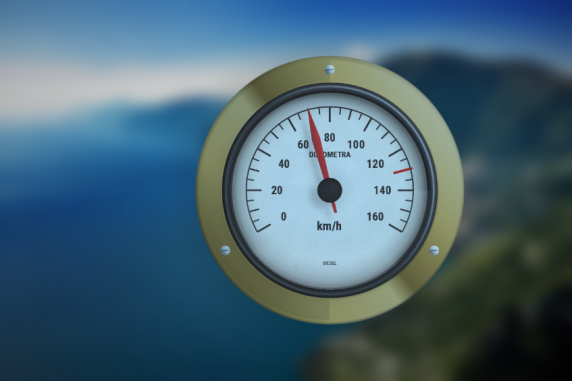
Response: 70 km/h
